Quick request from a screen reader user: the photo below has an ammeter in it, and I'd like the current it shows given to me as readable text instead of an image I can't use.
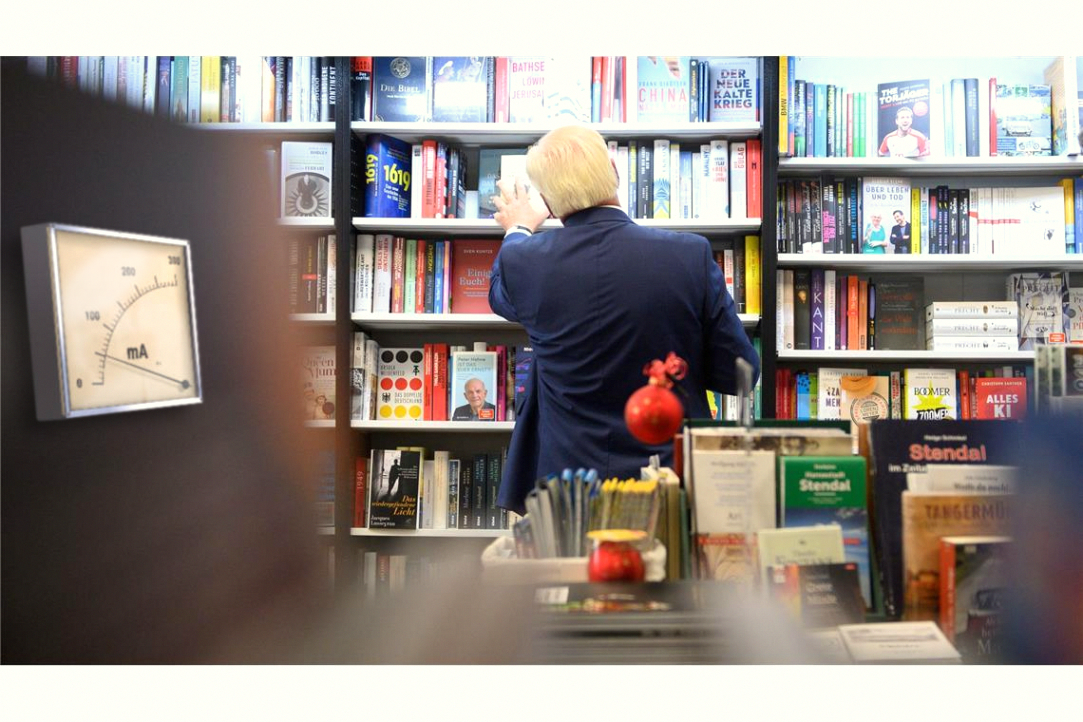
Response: 50 mA
